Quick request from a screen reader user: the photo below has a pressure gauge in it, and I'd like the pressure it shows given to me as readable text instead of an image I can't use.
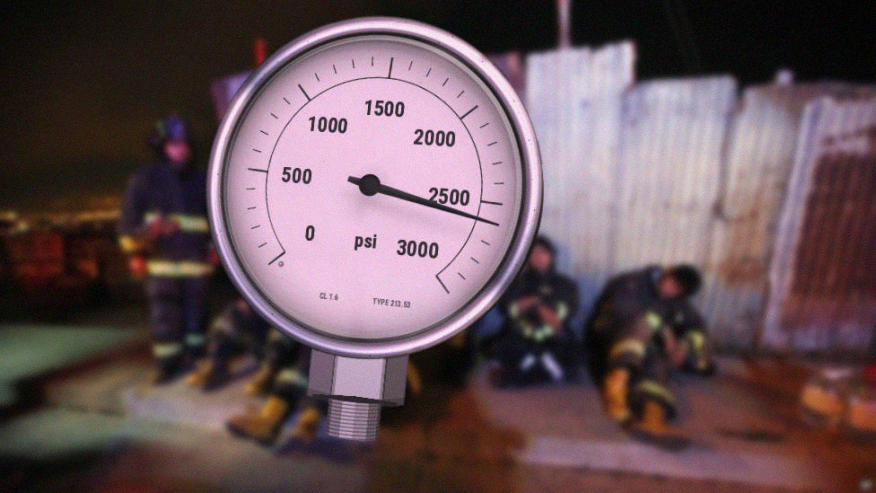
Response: 2600 psi
